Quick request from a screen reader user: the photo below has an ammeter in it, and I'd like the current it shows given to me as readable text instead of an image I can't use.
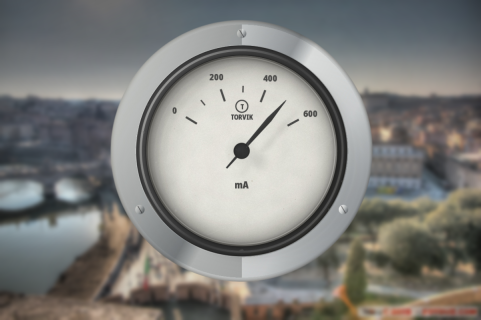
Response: 500 mA
